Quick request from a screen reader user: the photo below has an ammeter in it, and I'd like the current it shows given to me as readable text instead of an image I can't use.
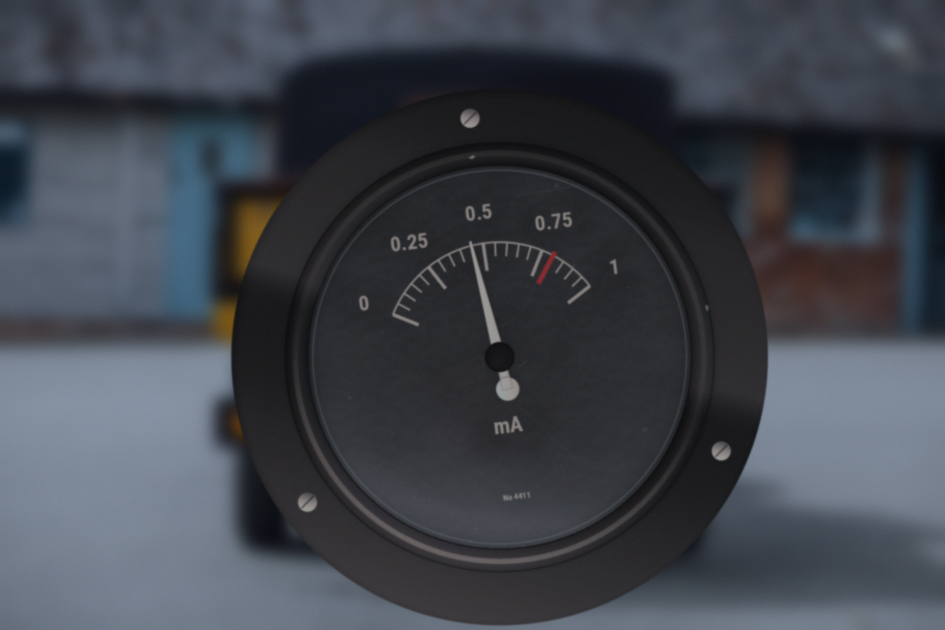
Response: 0.45 mA
